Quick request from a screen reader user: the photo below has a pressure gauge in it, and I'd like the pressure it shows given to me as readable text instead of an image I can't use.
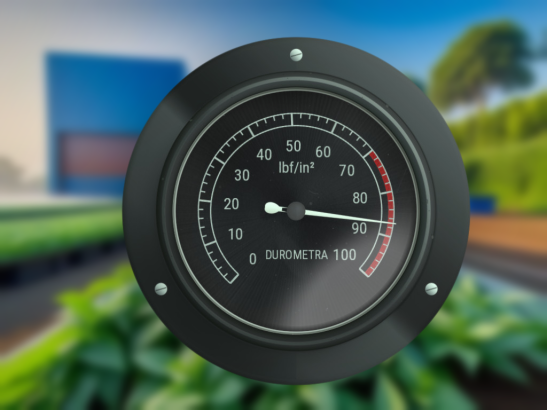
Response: 87 psi
